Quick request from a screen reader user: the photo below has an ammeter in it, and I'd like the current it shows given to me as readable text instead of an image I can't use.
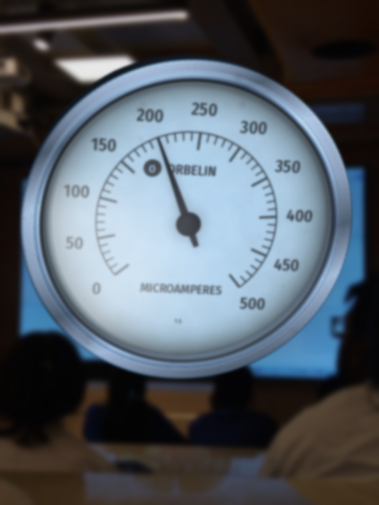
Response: 200 µA
